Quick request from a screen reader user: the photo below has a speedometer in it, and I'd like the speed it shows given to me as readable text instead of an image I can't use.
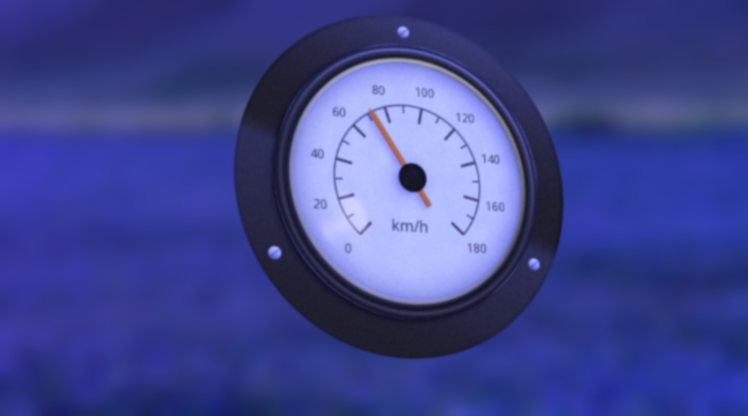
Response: 70 km/h
